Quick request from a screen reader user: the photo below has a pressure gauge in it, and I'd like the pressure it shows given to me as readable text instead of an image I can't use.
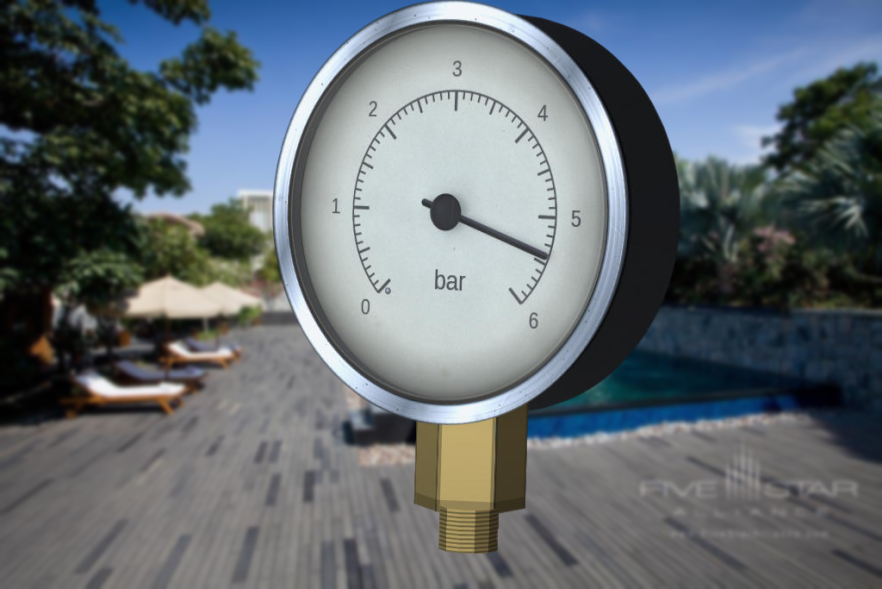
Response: 5.4 bar
